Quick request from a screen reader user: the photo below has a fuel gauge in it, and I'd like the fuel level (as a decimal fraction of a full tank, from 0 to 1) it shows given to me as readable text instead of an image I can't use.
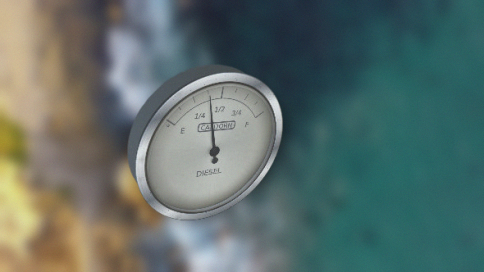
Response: 0.375
